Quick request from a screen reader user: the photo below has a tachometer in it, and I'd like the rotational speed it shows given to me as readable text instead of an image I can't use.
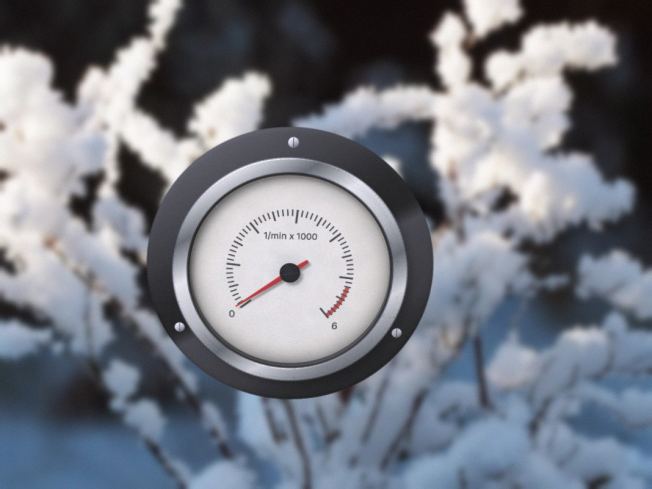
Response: 100 rpm
